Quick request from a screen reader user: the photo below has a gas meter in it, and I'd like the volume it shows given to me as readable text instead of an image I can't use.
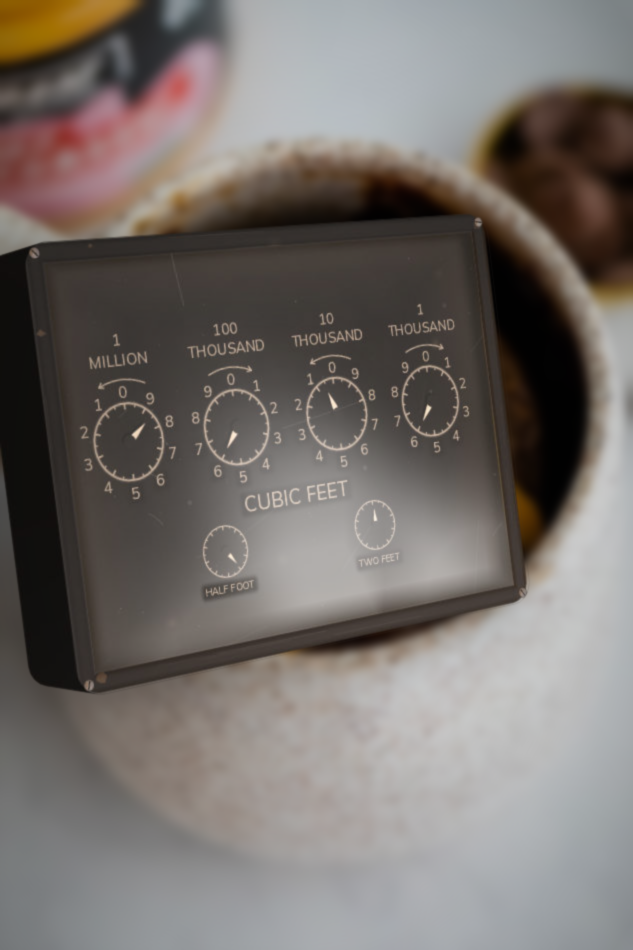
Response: 860600 ft³
